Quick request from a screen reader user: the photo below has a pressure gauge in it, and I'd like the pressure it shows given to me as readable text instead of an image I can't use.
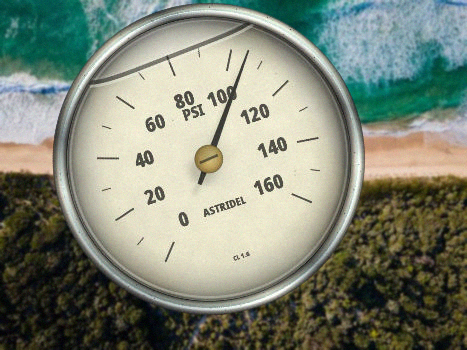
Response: 105 psi
